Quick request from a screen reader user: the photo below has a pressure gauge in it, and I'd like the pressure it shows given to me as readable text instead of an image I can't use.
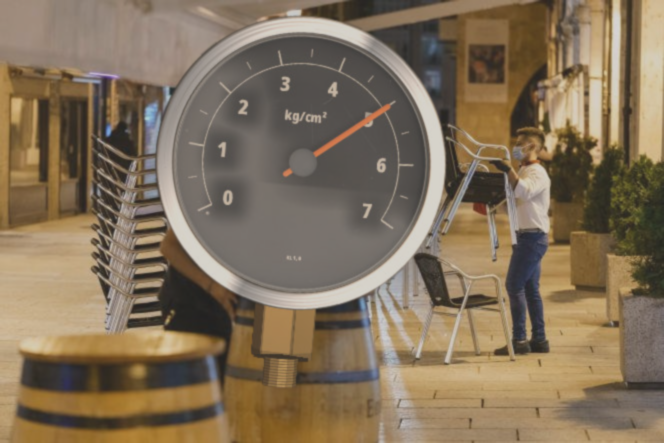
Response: 5 kg/cm²
